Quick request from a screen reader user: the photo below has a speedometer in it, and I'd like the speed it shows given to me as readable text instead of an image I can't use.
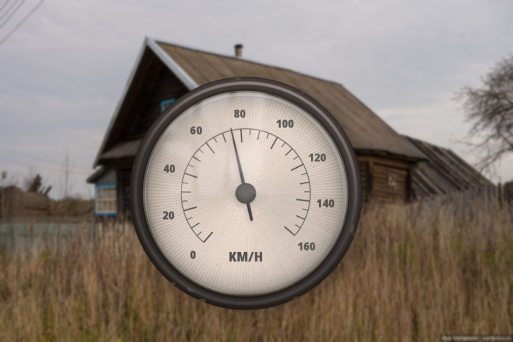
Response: 75 km/h
